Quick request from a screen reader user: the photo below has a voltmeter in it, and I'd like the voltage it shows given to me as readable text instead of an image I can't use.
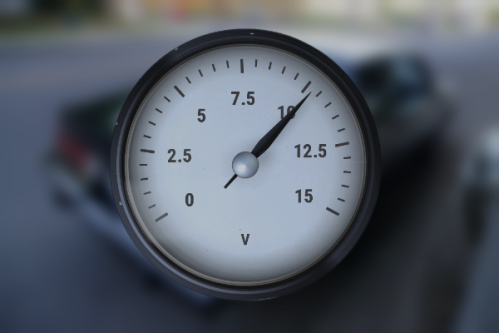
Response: 10.25 V
